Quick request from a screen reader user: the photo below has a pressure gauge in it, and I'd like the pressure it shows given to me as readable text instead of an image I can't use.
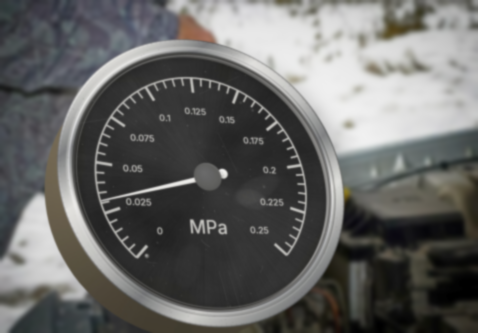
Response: 0.03 MPa
